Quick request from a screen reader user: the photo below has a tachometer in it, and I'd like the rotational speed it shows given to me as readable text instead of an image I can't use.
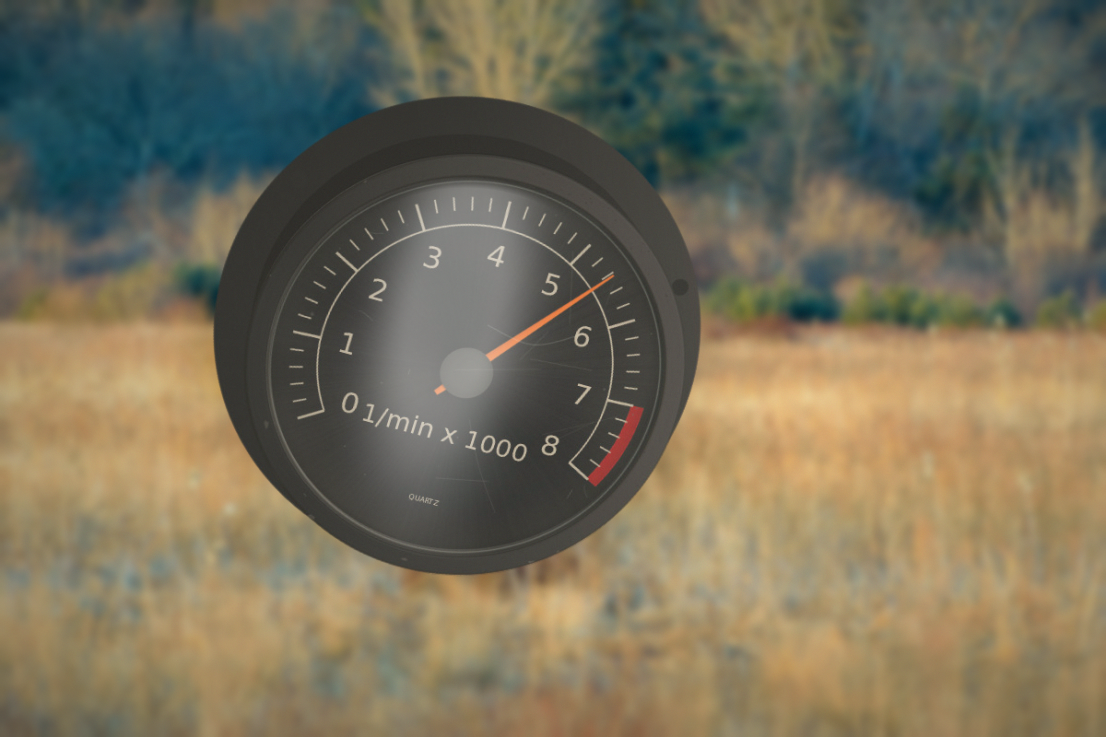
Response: 5400 rpm
